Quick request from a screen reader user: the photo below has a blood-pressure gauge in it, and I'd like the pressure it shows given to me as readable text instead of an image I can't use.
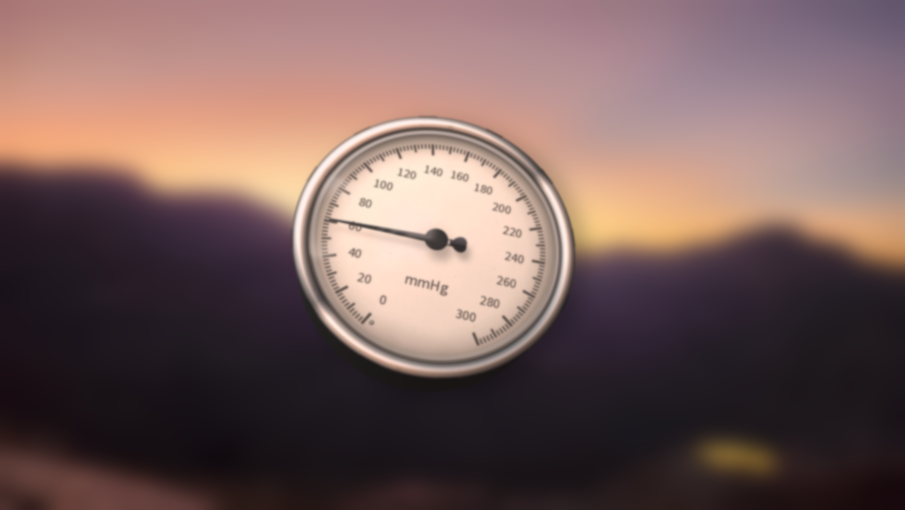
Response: 60 mmHg
